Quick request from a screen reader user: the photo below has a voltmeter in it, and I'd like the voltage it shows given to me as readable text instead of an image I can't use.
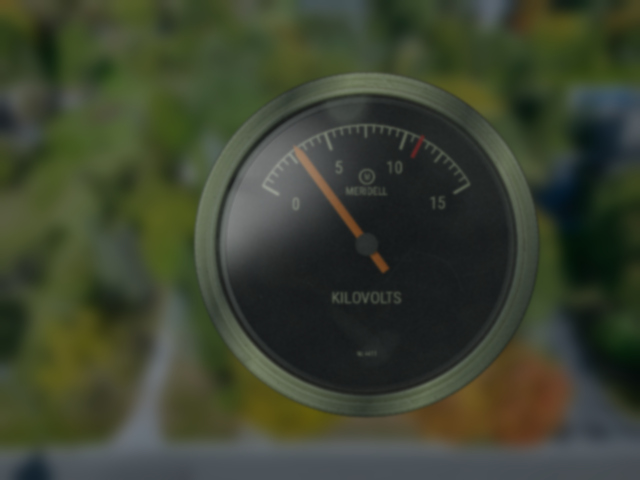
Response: 3 kV
